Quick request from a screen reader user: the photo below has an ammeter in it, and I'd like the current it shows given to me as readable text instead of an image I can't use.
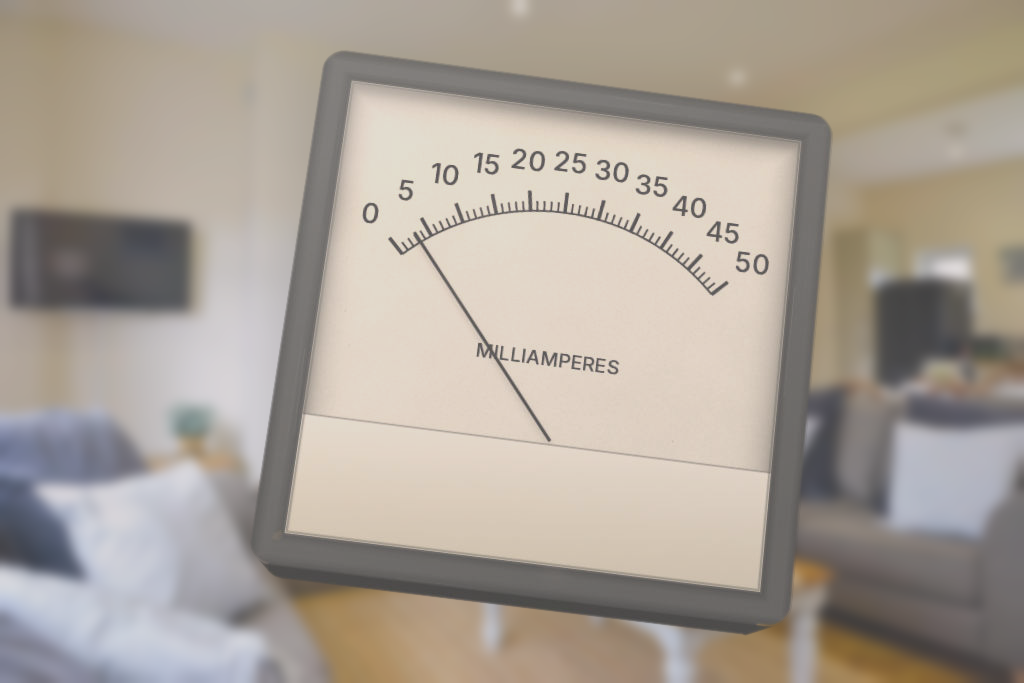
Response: 3 mA
